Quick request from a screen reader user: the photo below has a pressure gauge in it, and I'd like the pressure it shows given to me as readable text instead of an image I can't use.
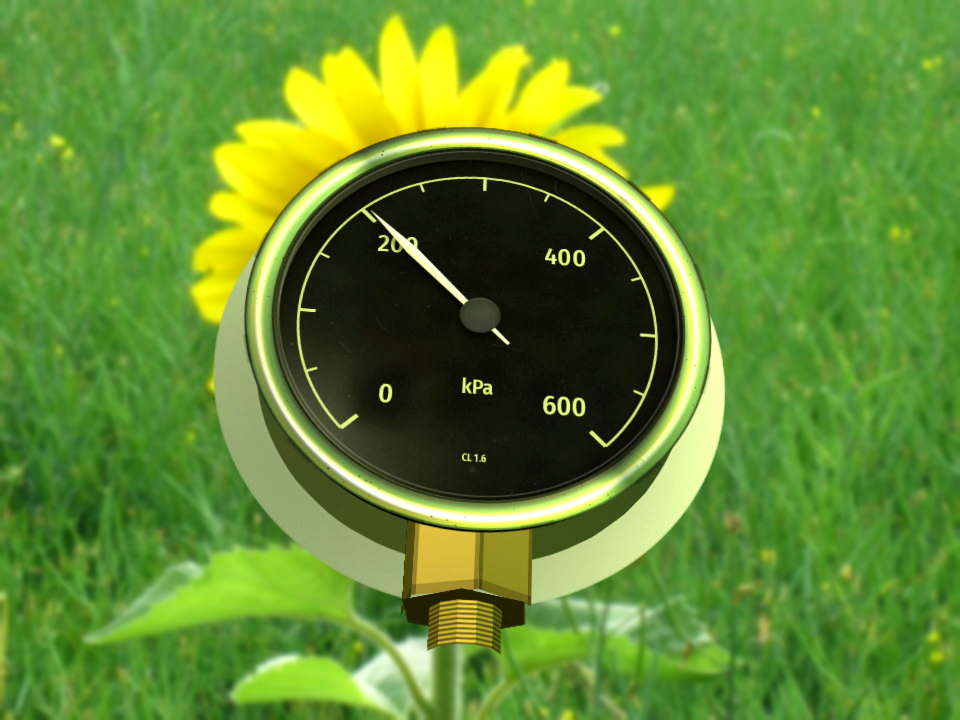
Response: 200 kPa
